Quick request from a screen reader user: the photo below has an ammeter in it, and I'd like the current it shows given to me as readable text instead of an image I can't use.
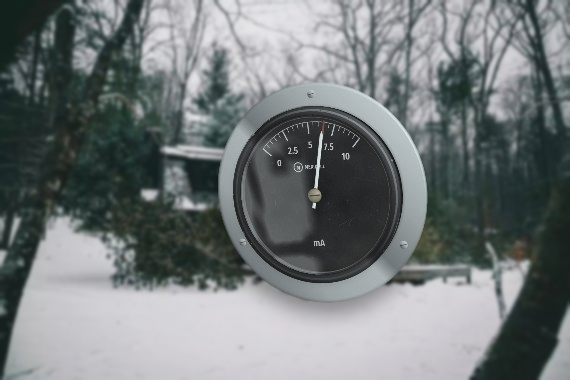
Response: 6.5 mA
